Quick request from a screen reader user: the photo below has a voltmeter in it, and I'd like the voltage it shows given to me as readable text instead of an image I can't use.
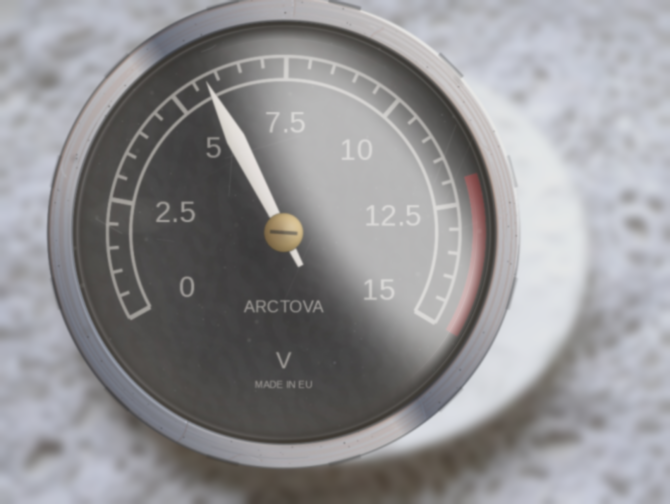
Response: 5.75 V
